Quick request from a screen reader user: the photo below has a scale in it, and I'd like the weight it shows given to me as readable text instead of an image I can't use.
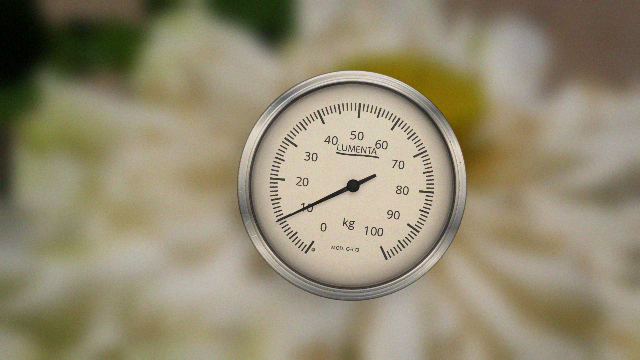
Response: 10 kg
